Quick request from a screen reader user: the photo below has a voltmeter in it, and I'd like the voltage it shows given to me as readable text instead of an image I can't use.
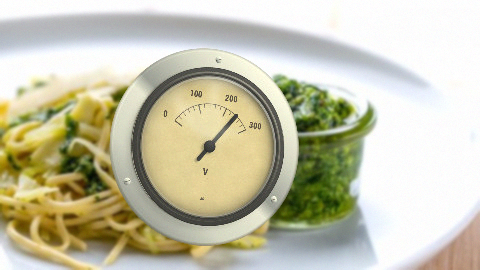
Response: 240 V
